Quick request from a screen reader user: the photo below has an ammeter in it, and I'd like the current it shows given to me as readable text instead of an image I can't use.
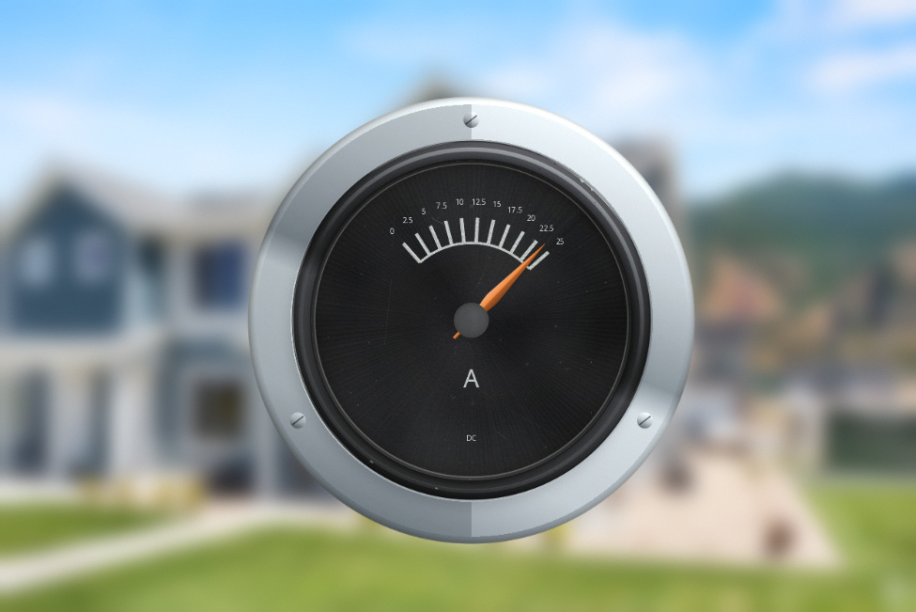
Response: 23.75 A
